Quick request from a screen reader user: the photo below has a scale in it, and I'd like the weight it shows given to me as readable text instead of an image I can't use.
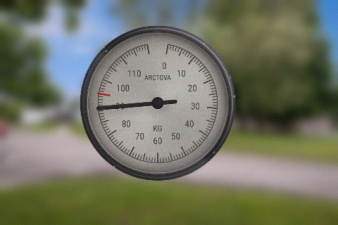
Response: 90 kg
